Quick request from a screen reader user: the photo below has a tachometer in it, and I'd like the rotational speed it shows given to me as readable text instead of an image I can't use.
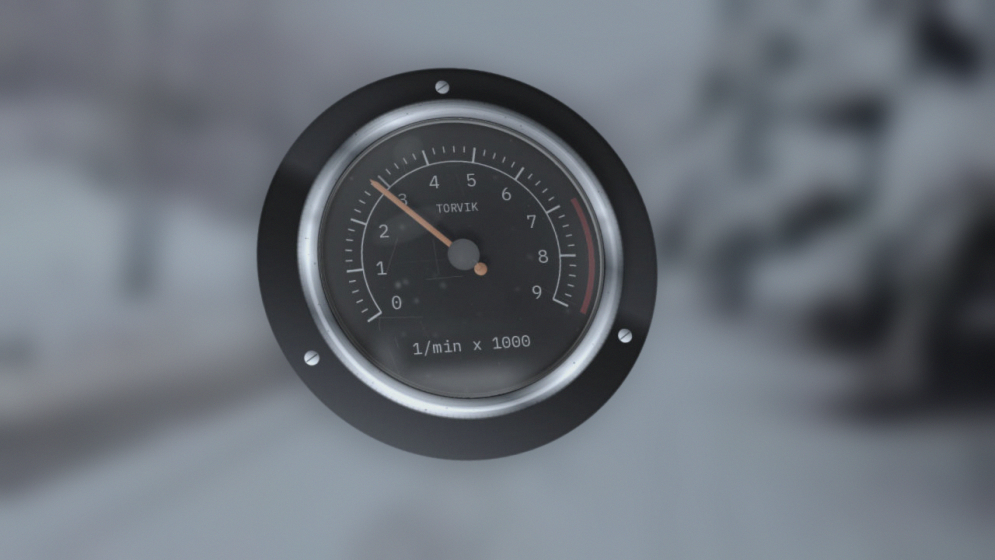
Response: 2800 rpm
